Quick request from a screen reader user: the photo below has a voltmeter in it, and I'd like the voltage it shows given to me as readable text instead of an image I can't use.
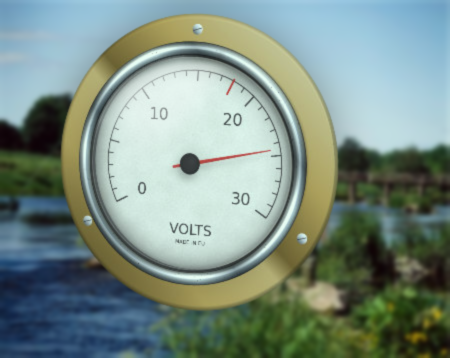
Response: 24.5 V
